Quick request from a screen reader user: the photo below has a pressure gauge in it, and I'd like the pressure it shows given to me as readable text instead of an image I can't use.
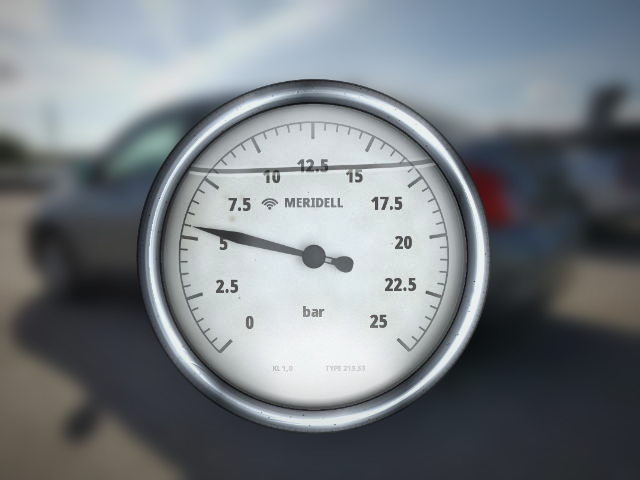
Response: 5.5 bar
